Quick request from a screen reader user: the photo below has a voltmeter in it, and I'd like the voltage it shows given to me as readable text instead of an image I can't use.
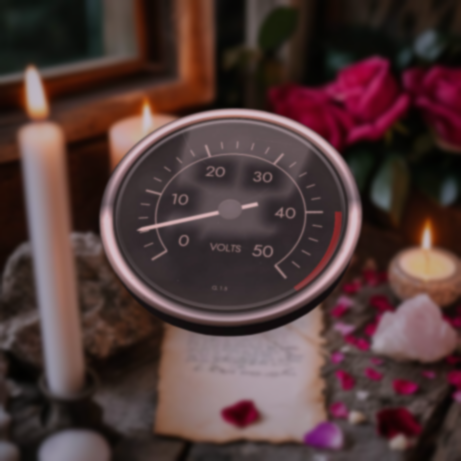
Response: 4 V
